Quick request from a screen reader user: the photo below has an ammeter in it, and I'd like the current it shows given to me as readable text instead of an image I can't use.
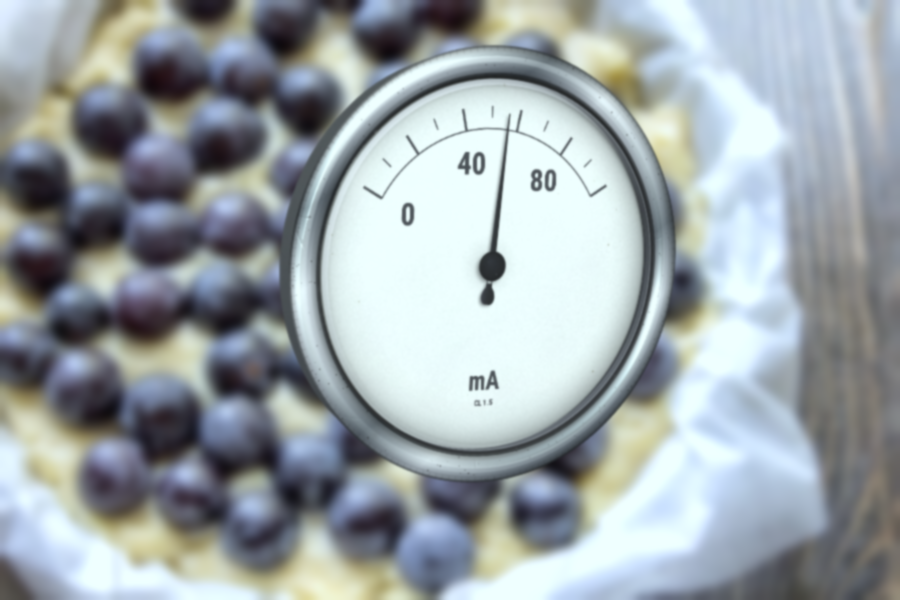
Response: 55 mA
